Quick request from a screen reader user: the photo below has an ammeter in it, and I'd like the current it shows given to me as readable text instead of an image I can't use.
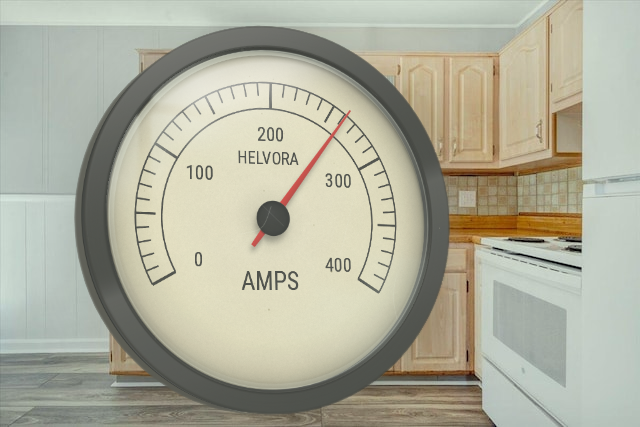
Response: 260 A
